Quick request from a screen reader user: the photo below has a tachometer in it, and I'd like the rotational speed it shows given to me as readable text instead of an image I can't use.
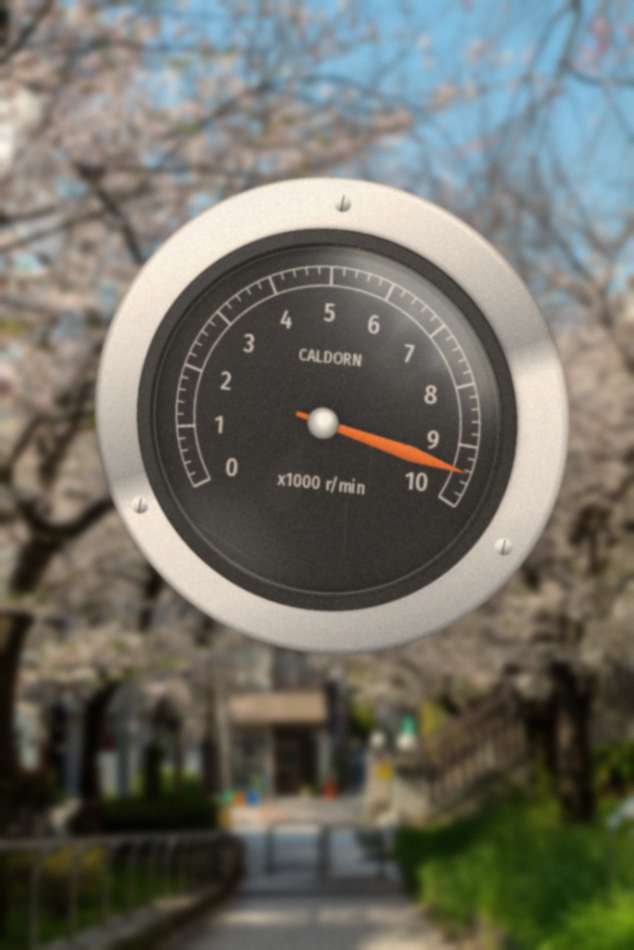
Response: 9400 rpm
